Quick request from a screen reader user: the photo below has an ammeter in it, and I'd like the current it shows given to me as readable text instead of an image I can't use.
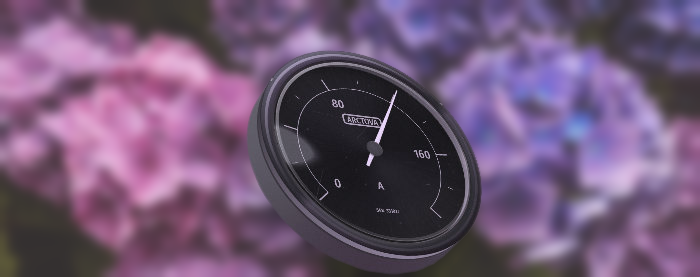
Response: 120 A
